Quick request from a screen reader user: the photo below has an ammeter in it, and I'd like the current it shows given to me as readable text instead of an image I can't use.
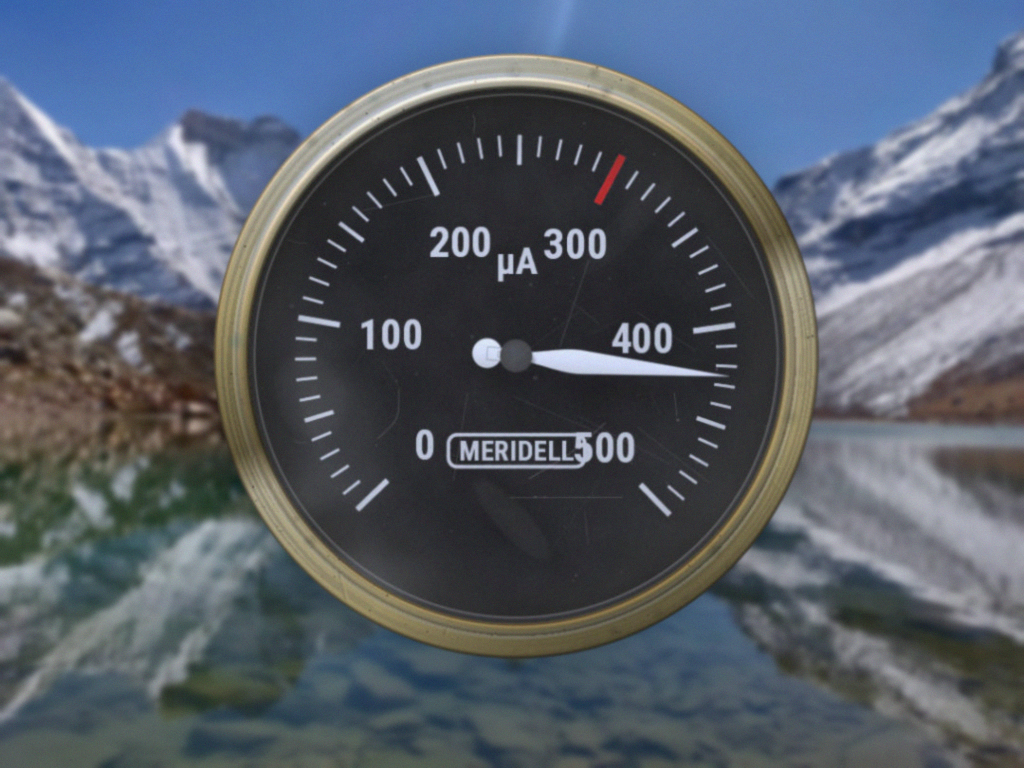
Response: 425 µA
